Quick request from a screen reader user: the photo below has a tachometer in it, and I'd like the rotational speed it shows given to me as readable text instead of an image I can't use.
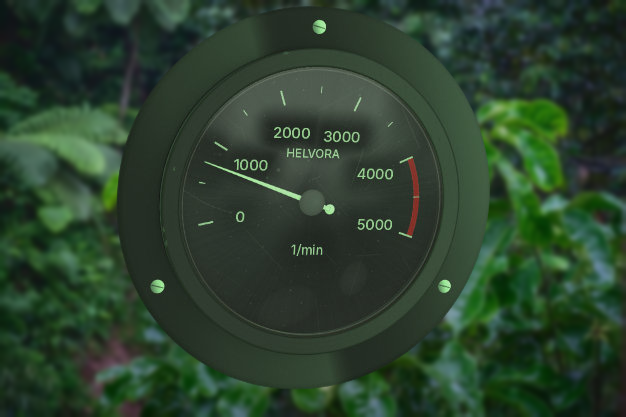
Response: 750 rpm
